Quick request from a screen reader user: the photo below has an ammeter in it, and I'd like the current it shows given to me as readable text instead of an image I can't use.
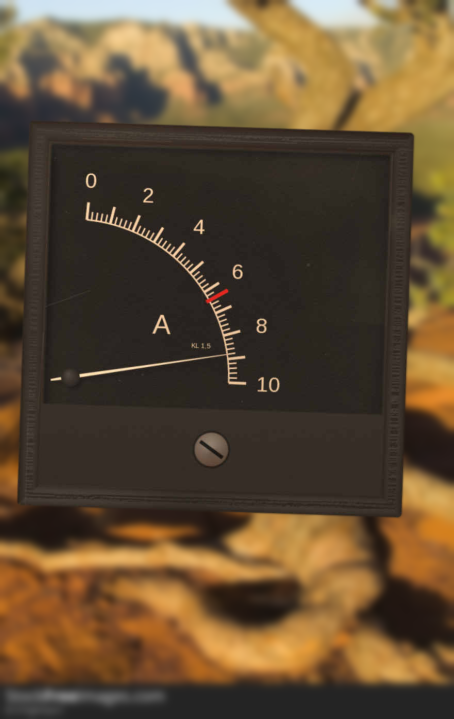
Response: 8.8 A
